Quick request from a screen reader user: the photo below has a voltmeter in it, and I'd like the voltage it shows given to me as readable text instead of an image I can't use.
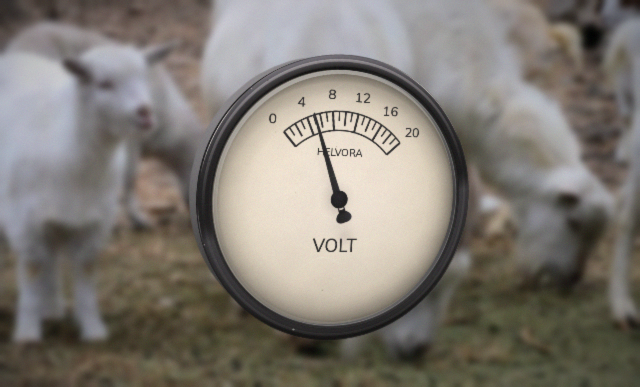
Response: 5 V
